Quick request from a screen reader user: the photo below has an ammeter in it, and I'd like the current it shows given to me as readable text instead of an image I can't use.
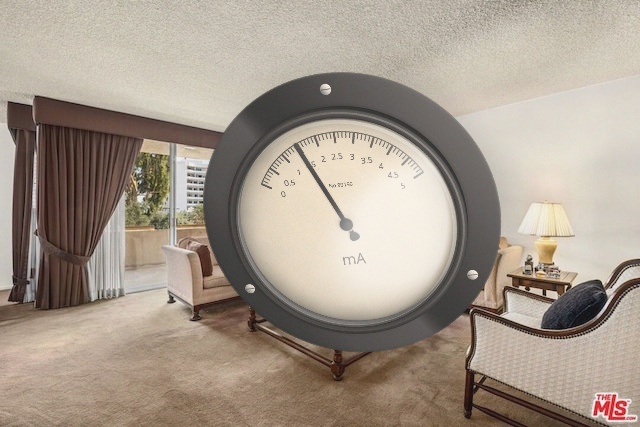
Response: 1.5 mA
